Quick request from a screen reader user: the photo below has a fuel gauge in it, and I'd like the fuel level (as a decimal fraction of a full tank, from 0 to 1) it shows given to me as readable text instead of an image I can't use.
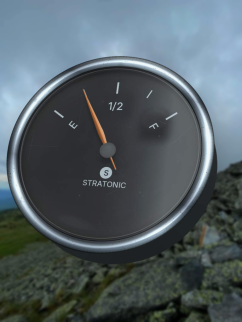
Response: 0.25
